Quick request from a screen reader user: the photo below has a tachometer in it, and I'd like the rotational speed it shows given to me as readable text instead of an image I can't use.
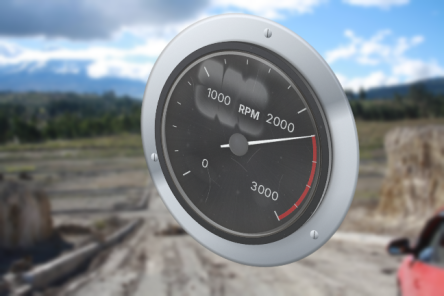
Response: 2200 rpm
